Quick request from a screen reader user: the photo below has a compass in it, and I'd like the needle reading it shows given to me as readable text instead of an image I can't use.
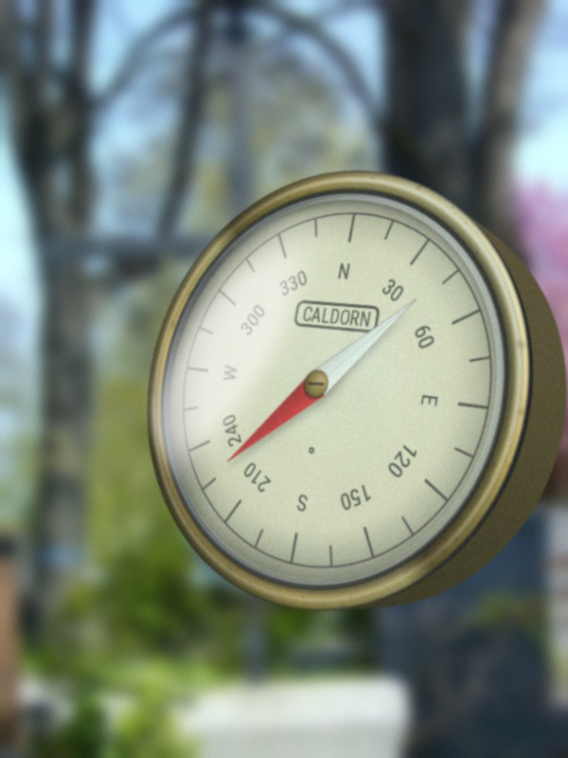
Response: 225 °
